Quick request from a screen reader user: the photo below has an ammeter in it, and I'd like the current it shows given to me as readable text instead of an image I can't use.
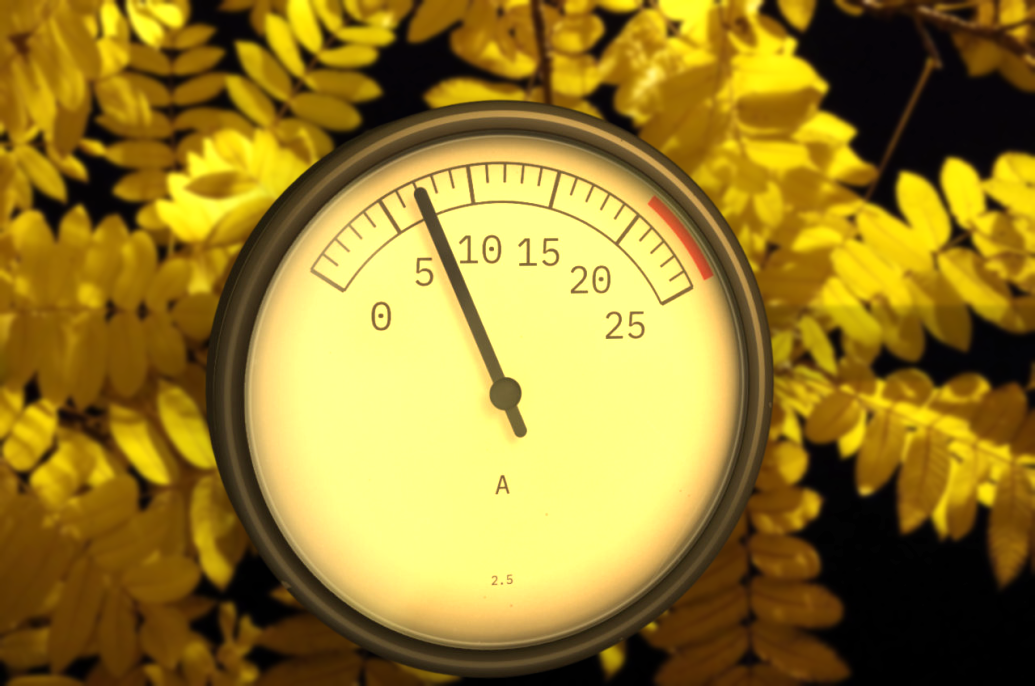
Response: 7 A
